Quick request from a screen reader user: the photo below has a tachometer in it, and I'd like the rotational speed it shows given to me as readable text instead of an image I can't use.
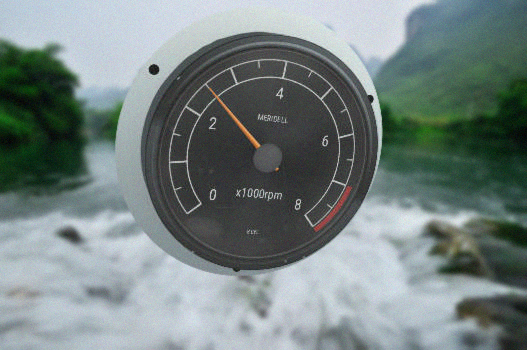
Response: 2500 rpm
